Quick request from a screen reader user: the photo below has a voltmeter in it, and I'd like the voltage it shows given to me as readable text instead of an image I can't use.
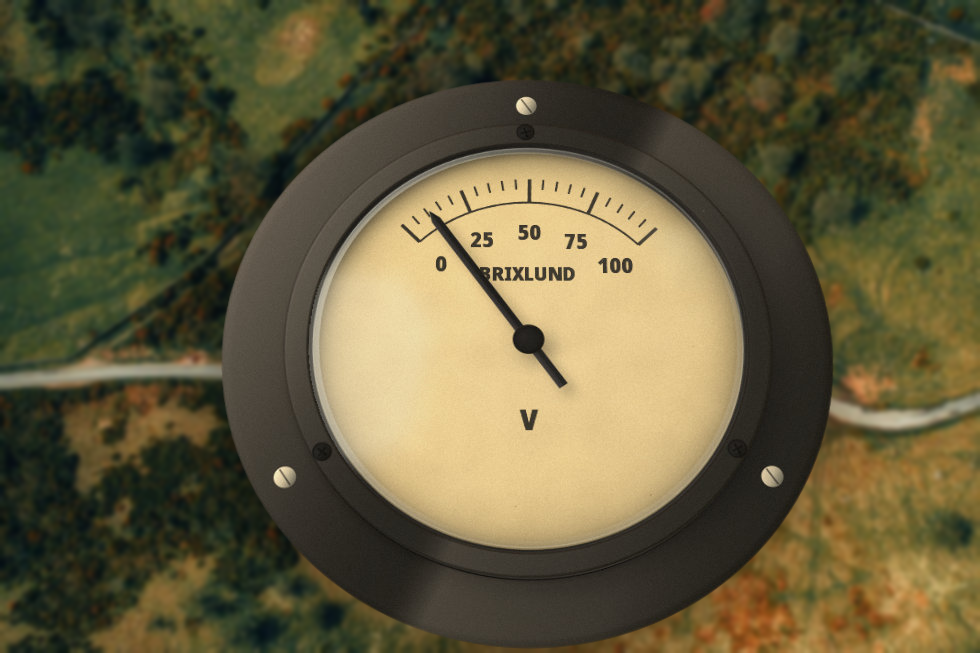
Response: 10 V
